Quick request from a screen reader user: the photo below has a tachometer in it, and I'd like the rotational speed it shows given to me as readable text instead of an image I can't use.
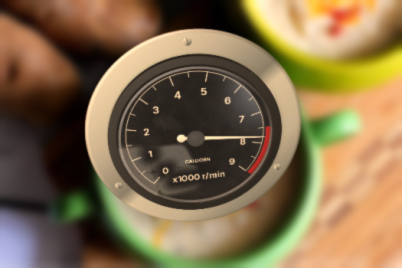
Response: 7750 rpm
